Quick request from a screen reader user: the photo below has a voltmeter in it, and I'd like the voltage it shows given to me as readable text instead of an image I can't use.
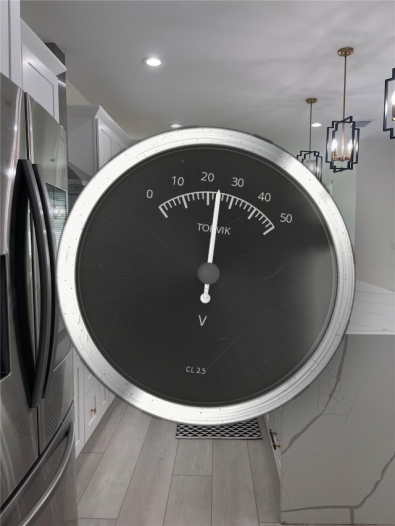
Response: 24 V
